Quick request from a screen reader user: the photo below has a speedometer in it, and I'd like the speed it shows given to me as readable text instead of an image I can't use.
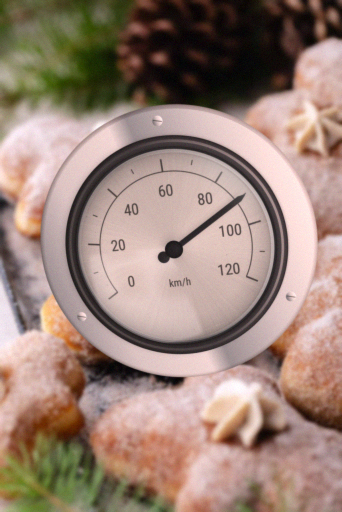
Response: 90 km/h
